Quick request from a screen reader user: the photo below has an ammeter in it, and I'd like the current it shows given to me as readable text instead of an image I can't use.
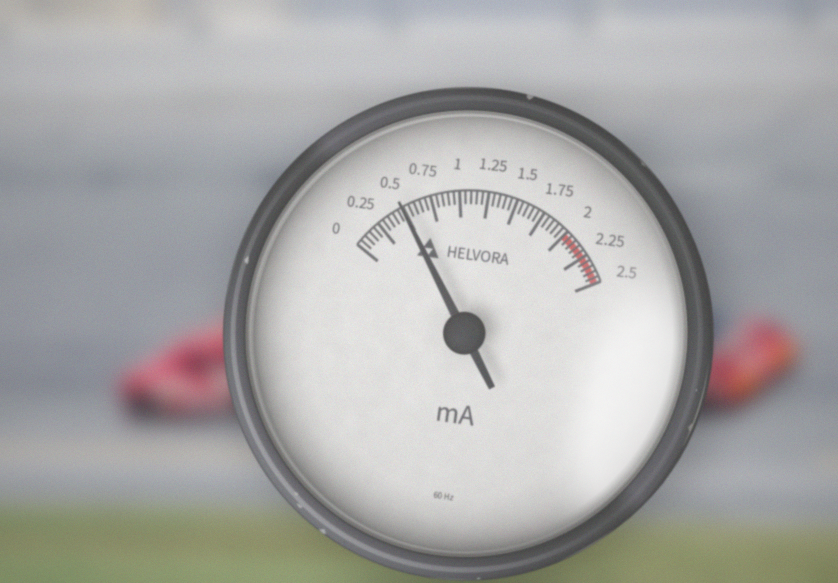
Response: 0.5 mA
